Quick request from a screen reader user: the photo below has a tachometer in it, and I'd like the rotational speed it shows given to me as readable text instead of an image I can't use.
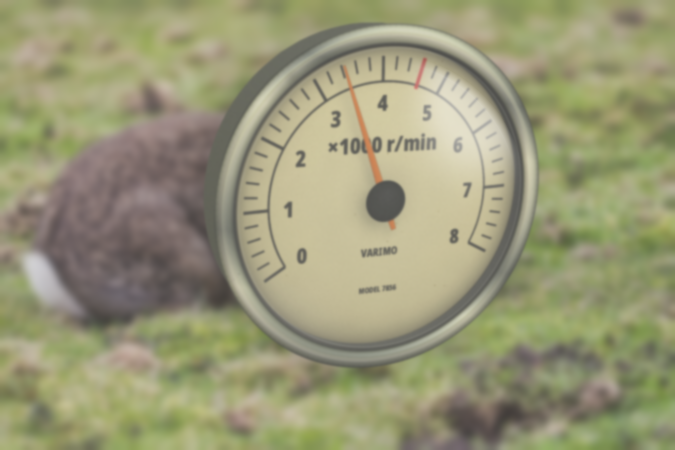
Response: 3400 rpm
